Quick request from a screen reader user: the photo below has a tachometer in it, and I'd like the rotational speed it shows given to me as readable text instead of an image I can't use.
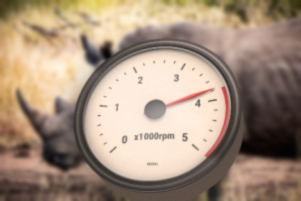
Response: 3800 rpm
